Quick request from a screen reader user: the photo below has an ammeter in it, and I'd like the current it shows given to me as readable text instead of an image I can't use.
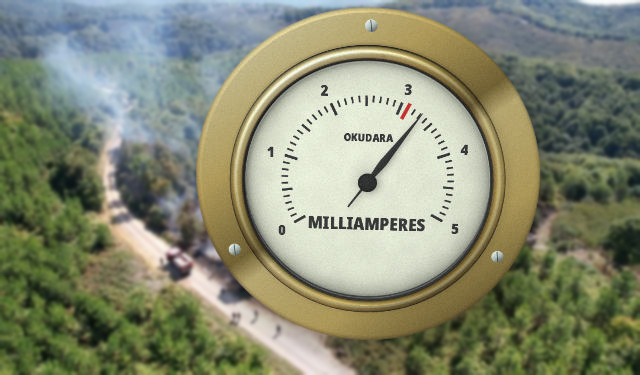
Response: 3.3 mA
